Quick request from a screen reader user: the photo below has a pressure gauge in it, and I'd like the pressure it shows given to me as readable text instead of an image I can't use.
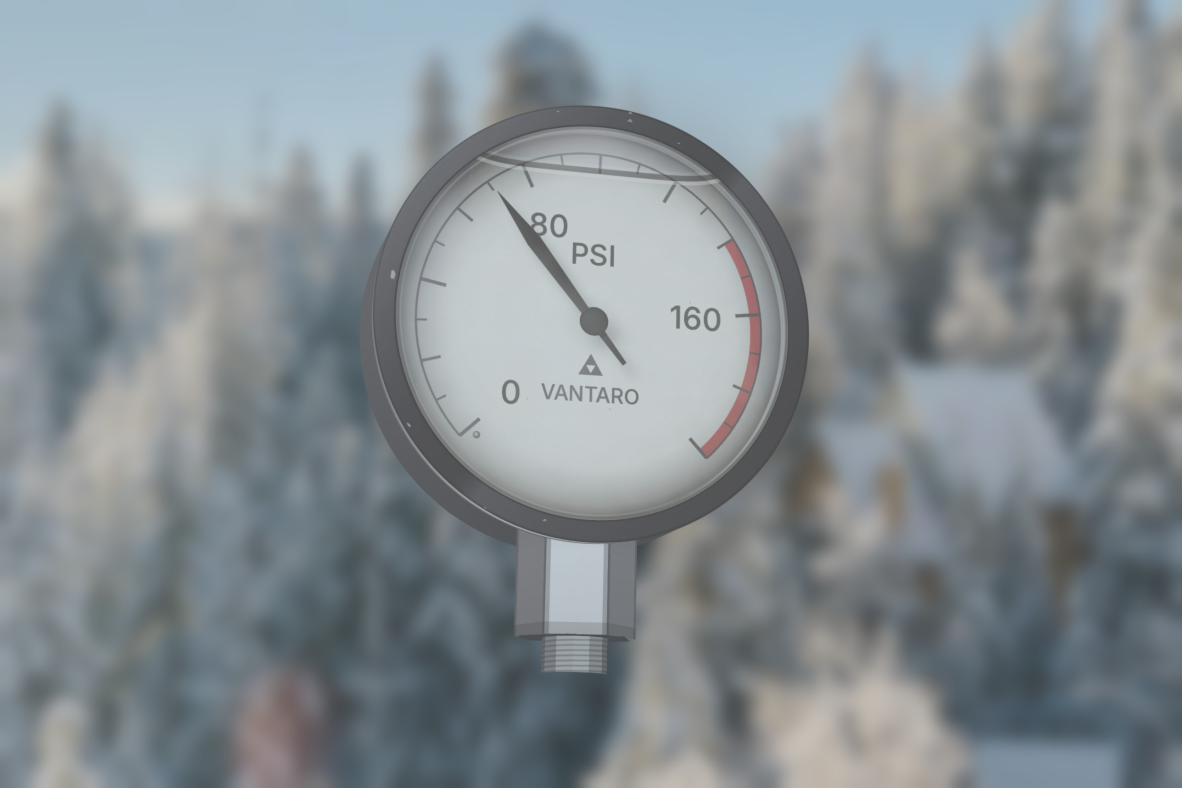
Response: 70 psi
